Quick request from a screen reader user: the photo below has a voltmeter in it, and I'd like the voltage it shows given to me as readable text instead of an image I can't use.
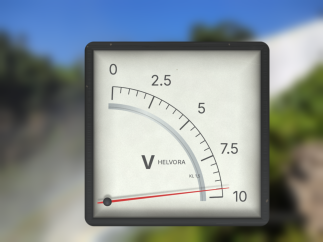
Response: 9.5 V
